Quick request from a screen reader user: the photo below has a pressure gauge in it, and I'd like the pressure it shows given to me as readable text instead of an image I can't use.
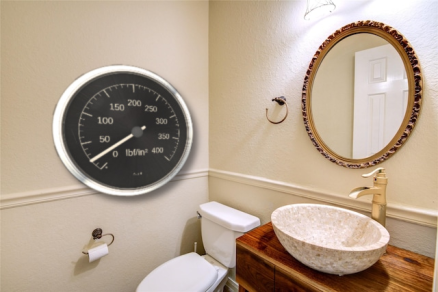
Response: 20 psi
